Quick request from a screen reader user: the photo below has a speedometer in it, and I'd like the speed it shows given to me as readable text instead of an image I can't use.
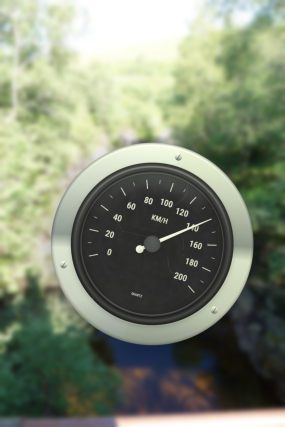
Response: 140 km/h
